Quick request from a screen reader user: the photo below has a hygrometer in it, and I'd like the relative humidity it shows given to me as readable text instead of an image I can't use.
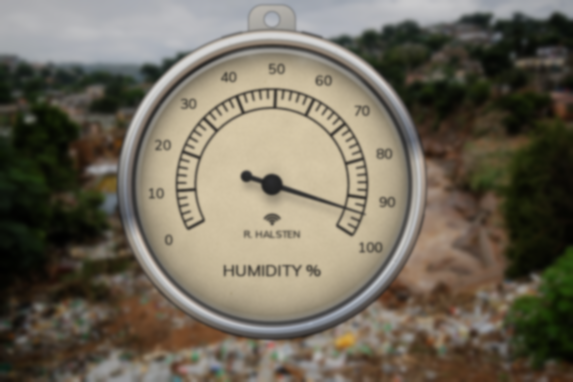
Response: 94 %
